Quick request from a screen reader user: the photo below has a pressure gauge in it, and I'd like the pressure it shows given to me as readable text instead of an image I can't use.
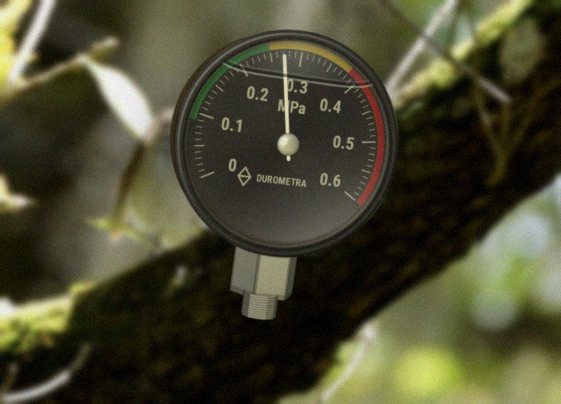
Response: 0.27 MPa
